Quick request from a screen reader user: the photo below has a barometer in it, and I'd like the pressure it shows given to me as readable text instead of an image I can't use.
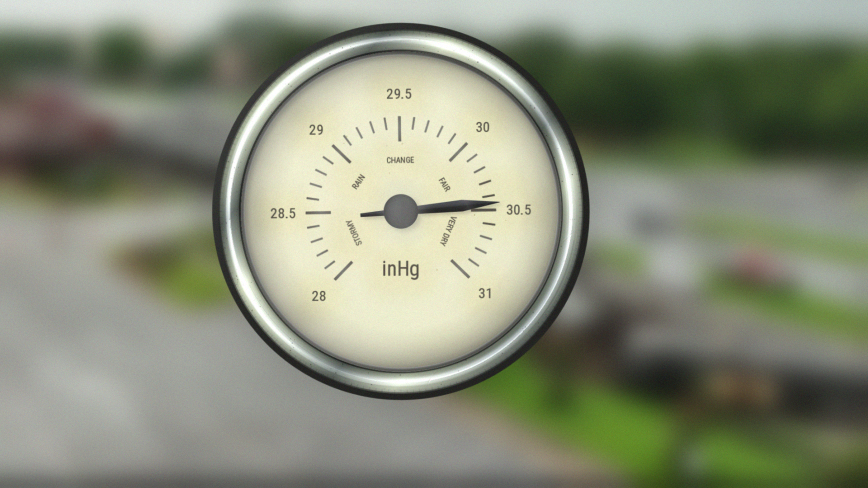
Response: 30.45 inHg
